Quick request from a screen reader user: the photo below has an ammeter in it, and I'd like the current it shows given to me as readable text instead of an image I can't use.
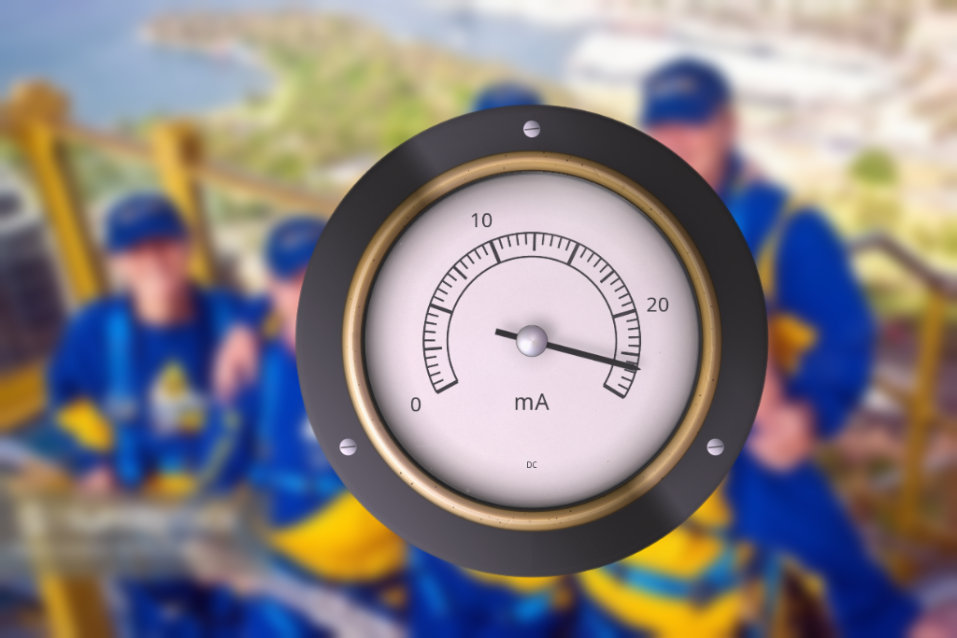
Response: 23.25 mA
